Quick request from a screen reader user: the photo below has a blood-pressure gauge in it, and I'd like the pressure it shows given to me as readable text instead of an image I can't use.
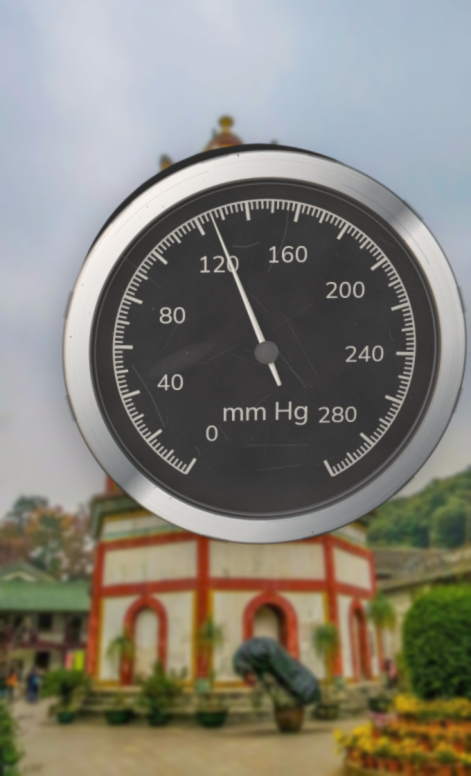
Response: 126 mmHg
